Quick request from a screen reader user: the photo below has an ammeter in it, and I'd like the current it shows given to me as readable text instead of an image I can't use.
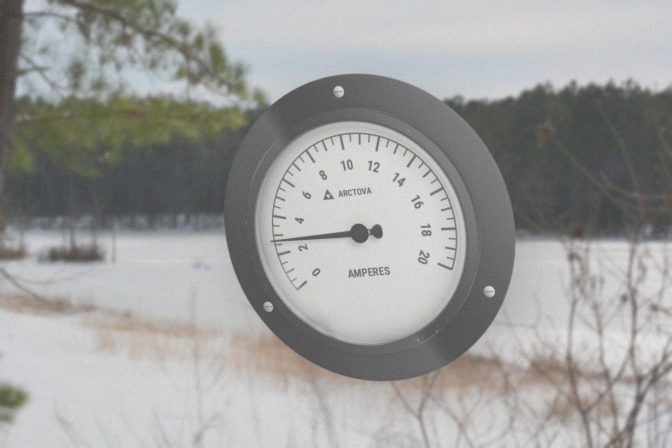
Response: 2.75 A
